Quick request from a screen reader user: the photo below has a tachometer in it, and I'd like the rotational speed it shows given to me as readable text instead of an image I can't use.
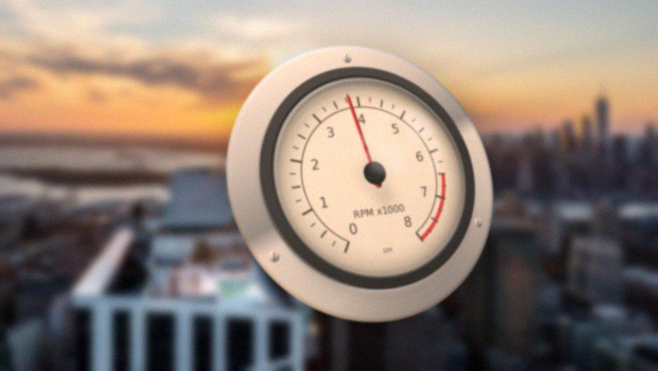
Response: 3750 rpm
